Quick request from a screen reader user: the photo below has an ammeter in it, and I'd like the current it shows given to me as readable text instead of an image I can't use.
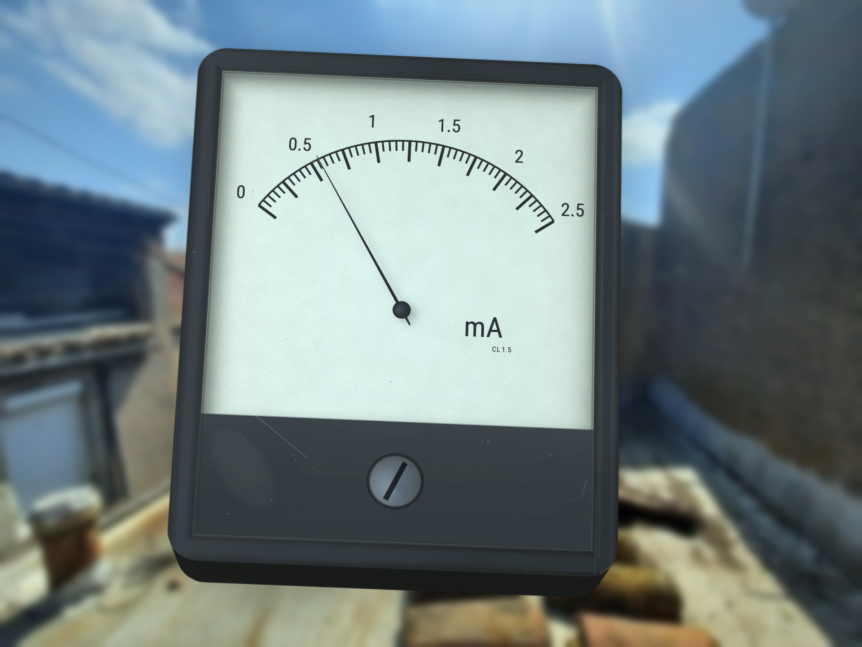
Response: 0.55 mA
